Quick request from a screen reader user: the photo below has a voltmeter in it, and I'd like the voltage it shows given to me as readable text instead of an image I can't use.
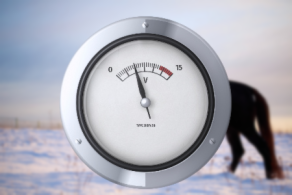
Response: 5 V
